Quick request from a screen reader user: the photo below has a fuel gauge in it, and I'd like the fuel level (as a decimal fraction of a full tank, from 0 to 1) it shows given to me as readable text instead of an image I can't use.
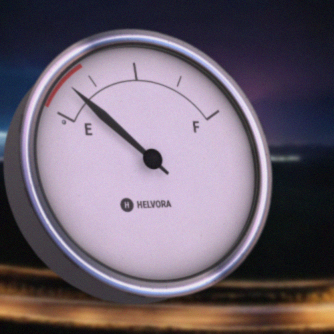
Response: 0.125
